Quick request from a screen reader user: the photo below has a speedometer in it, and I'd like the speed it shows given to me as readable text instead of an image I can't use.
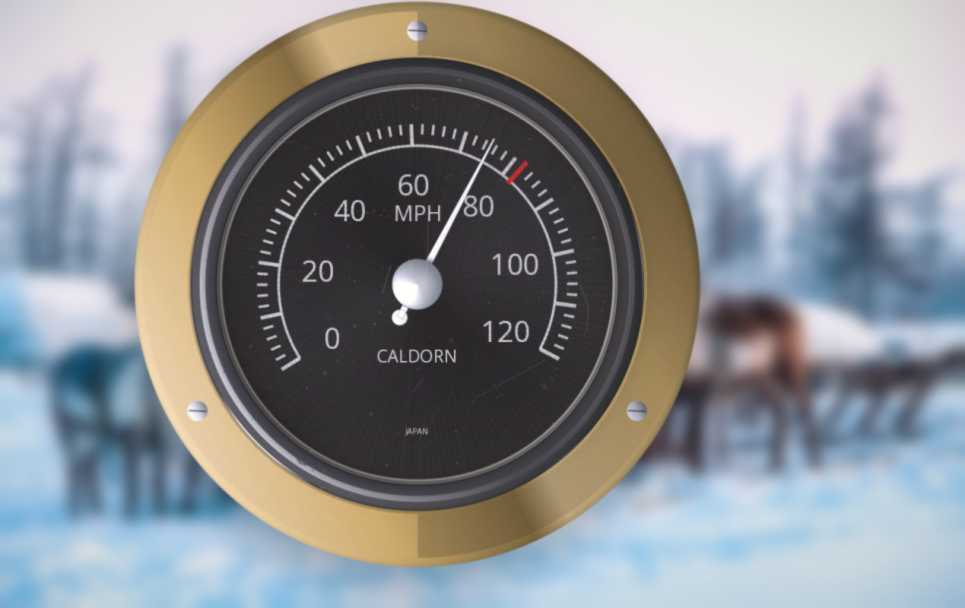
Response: 75 mph
